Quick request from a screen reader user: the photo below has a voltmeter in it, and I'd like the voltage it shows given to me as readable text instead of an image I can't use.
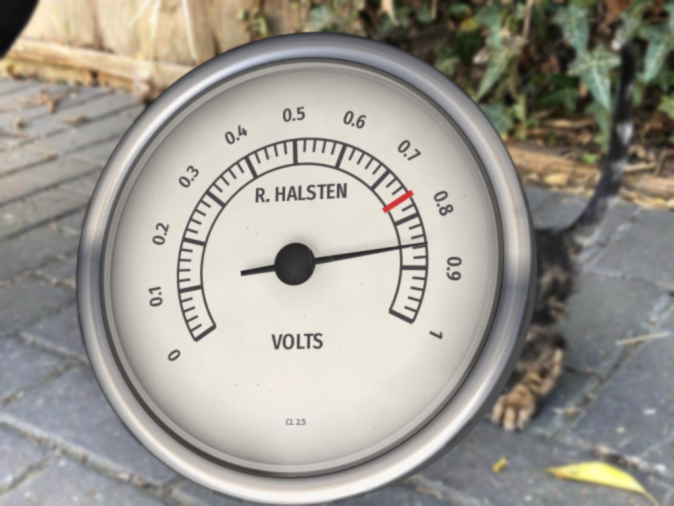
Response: 0.86 V
